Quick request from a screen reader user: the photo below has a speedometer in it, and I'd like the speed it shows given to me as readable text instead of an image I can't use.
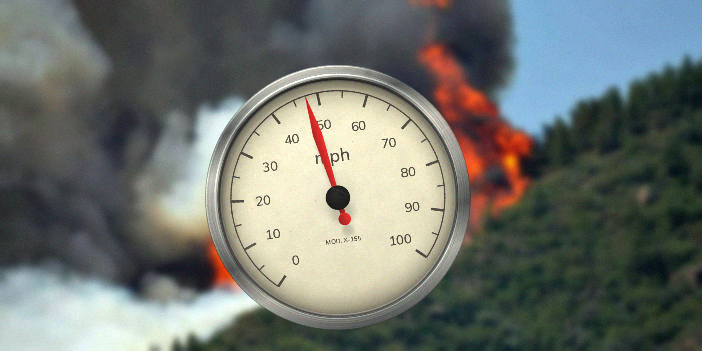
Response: 47.5 mph
